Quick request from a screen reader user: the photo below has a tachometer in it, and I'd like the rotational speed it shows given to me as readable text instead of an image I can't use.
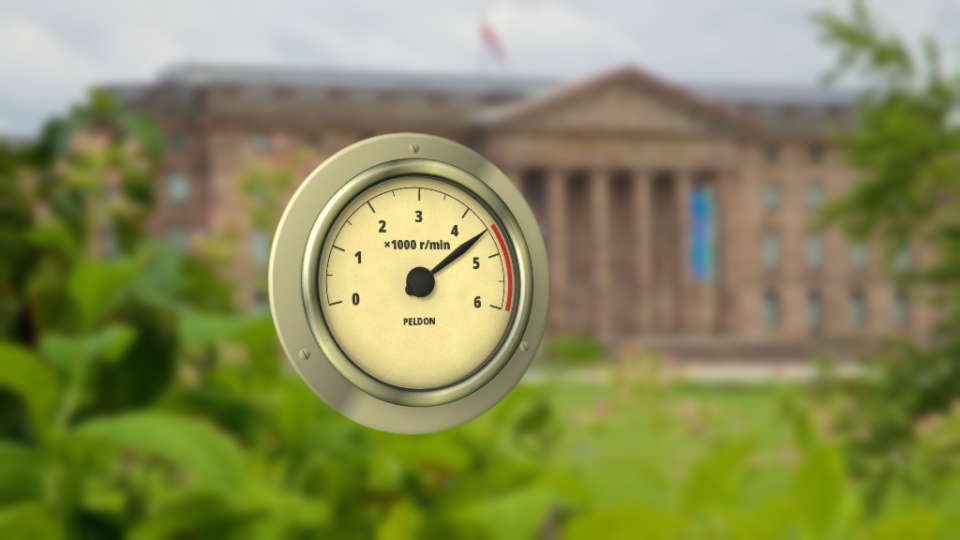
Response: 4500 rpm
